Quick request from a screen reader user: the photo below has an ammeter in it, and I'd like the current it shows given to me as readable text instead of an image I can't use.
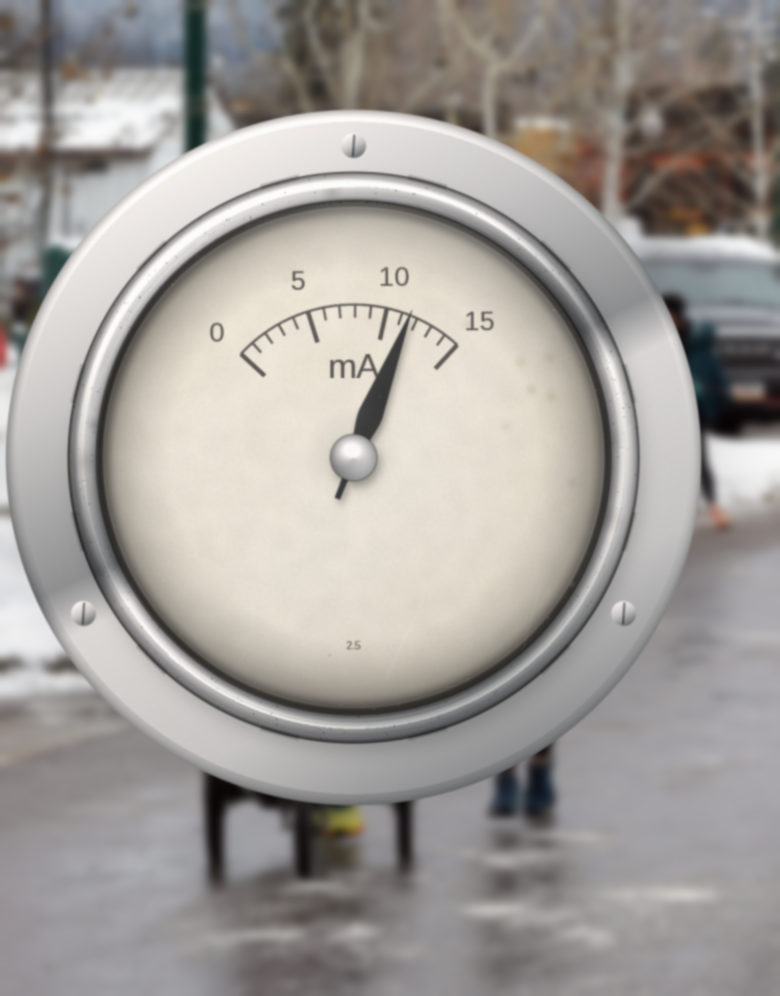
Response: 11.5 mA
